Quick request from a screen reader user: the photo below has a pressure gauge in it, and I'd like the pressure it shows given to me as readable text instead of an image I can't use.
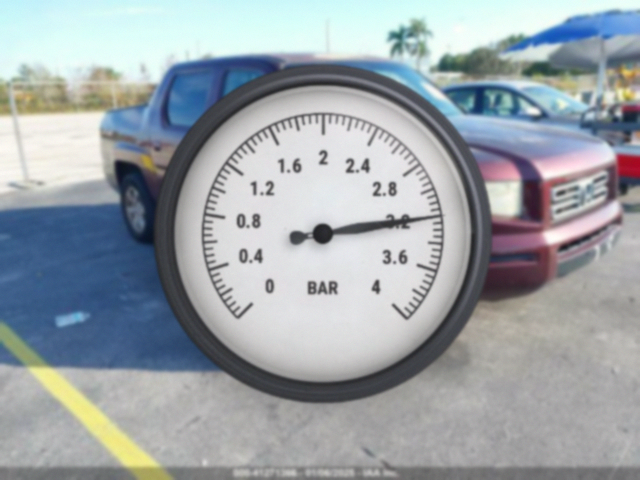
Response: 3.2 bar
